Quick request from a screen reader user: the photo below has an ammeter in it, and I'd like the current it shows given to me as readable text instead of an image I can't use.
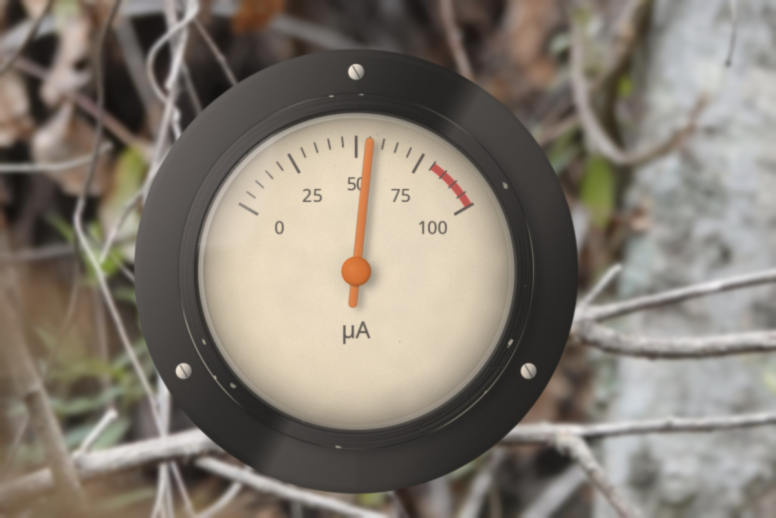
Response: 55 µA
